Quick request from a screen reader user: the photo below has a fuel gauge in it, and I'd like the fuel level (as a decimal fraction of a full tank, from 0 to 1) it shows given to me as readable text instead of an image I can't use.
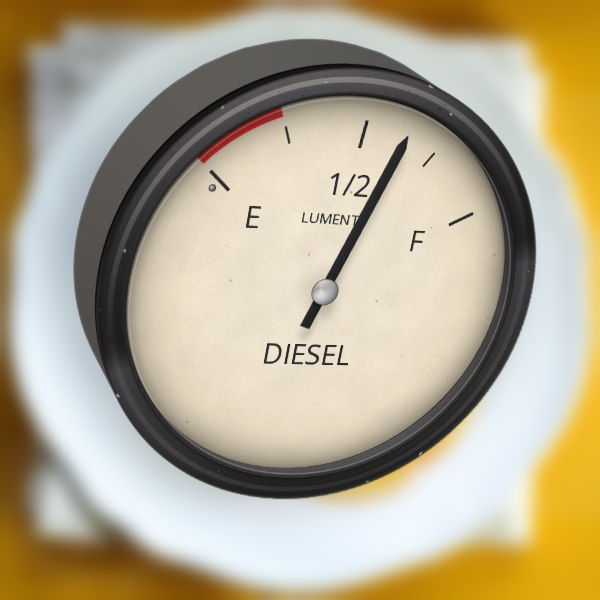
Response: 0.625
